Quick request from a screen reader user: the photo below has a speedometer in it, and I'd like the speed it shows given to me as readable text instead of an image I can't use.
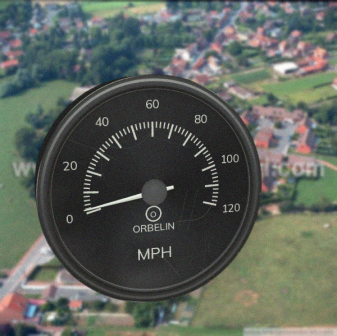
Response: 2 mph
